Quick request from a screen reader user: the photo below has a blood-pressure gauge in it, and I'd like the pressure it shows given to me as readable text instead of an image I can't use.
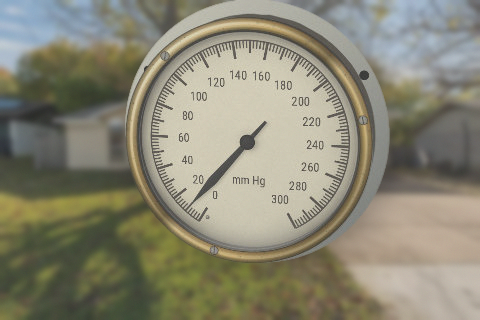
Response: 10 mmHg
